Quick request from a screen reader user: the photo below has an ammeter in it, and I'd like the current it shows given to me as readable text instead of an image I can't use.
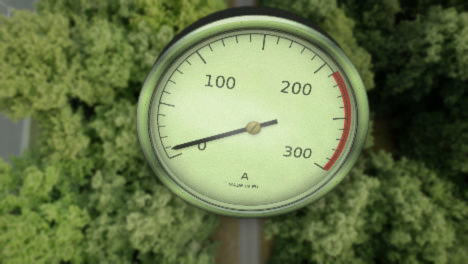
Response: 10 A
